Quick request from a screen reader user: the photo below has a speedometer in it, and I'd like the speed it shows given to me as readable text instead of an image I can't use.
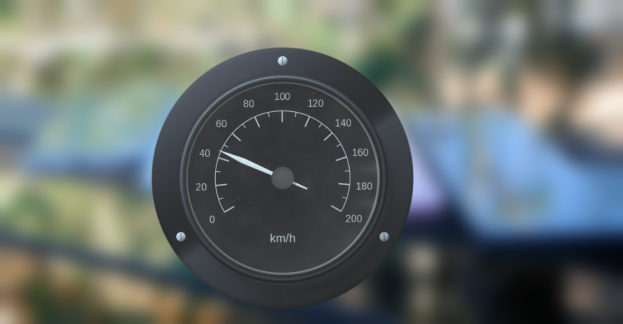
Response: 45 km/h
